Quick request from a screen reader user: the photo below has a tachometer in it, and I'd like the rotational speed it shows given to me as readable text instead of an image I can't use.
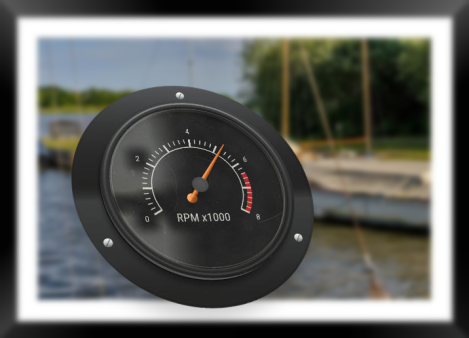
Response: 5200 rpm
